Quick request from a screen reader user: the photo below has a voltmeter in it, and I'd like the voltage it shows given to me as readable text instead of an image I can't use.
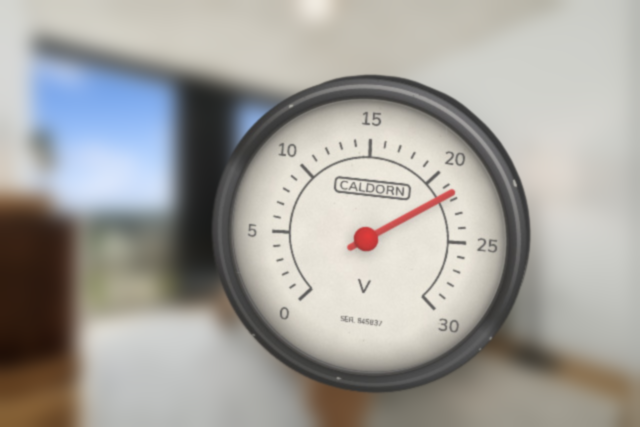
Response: 21.5 V
